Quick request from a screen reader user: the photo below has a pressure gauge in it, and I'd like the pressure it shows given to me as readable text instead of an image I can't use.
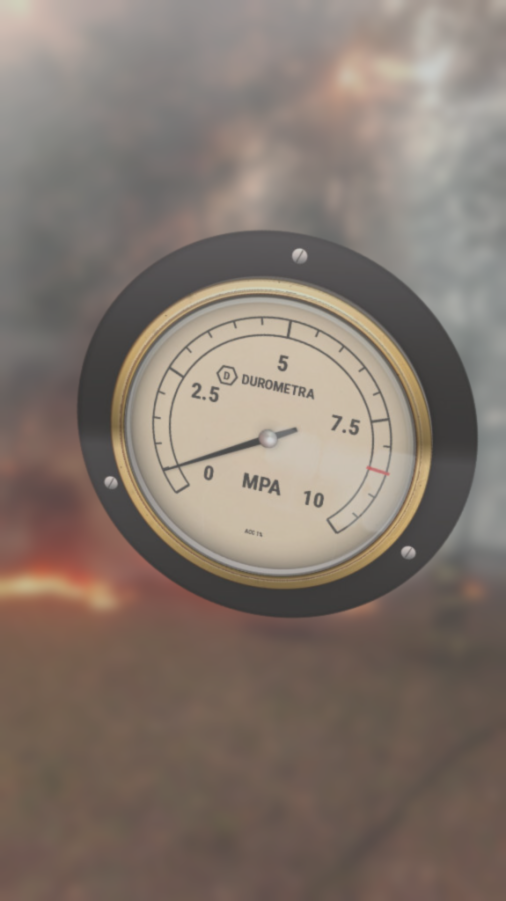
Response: 0.5 MPa
